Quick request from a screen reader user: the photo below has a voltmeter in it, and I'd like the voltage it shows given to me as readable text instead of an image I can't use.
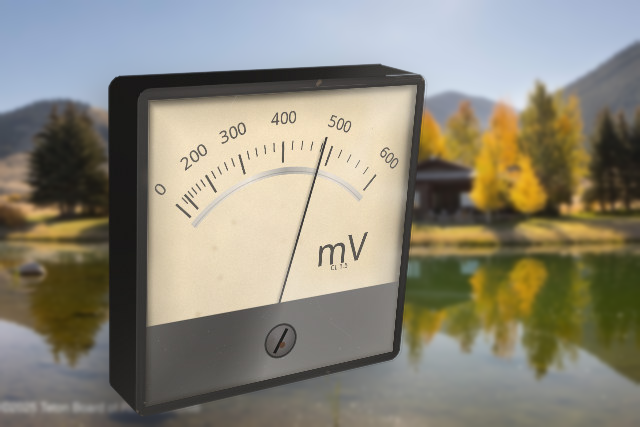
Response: 480 mV
